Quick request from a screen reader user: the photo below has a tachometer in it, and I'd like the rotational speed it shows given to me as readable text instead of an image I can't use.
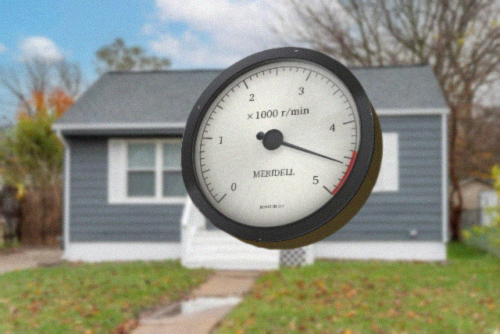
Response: 4600 rpm
